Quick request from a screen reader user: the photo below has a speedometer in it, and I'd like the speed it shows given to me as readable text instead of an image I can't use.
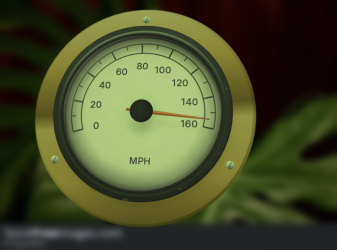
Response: 155 mph
